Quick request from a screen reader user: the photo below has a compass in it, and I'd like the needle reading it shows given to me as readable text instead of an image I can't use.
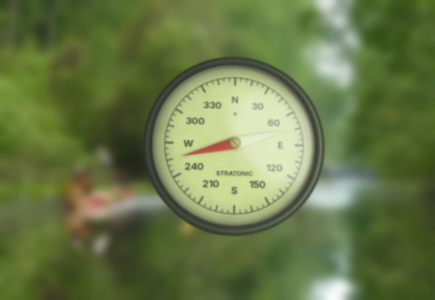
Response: 255 °
